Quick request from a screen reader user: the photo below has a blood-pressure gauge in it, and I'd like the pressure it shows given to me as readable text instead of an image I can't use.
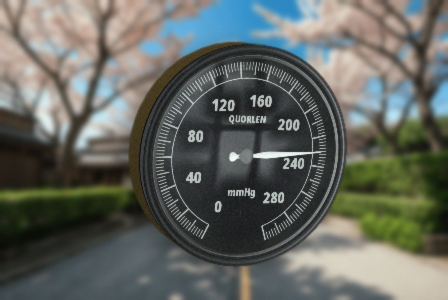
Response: 230 mmHg
